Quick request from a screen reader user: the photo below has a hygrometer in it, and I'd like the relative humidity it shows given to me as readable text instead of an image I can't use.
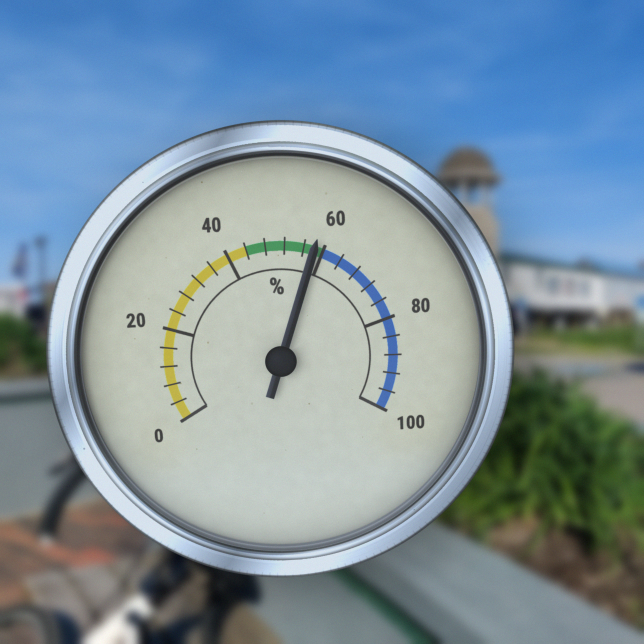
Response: 58 %
